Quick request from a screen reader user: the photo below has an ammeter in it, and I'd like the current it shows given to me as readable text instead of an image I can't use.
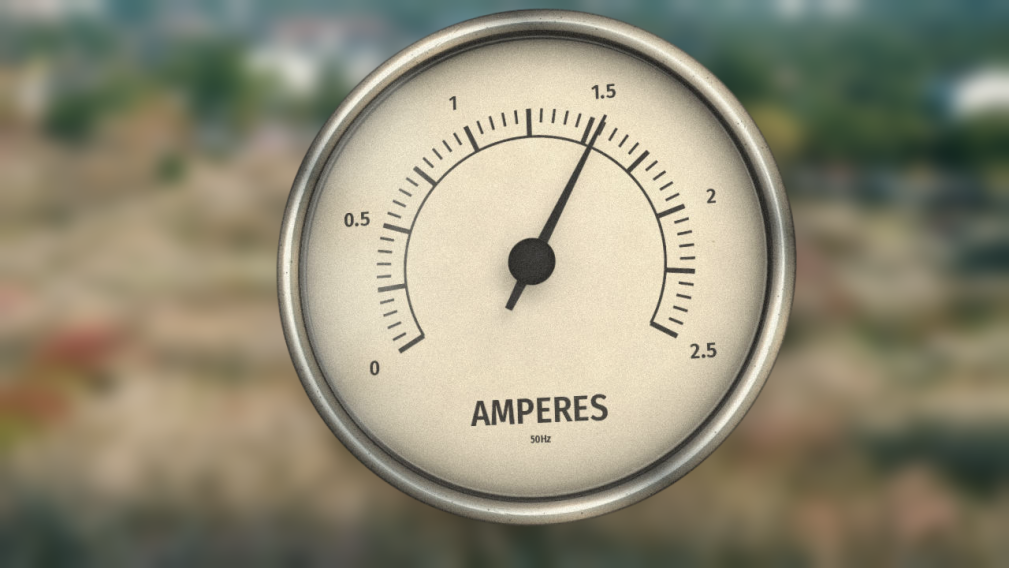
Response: 1.55 A
